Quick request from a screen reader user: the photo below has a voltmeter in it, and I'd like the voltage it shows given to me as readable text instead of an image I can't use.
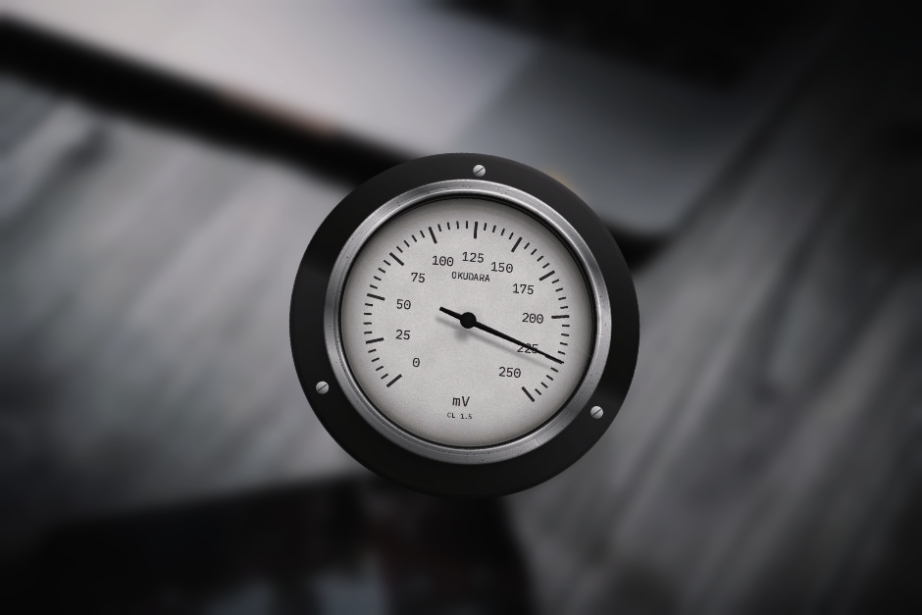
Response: 225 mV
